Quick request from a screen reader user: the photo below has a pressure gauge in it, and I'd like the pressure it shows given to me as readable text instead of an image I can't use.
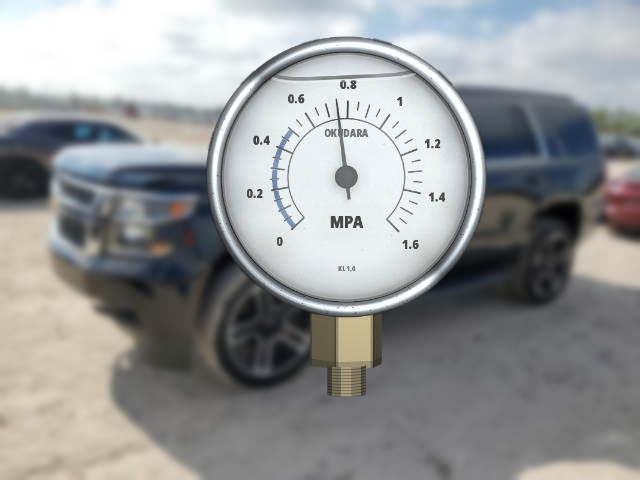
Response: 0.75 MPa
